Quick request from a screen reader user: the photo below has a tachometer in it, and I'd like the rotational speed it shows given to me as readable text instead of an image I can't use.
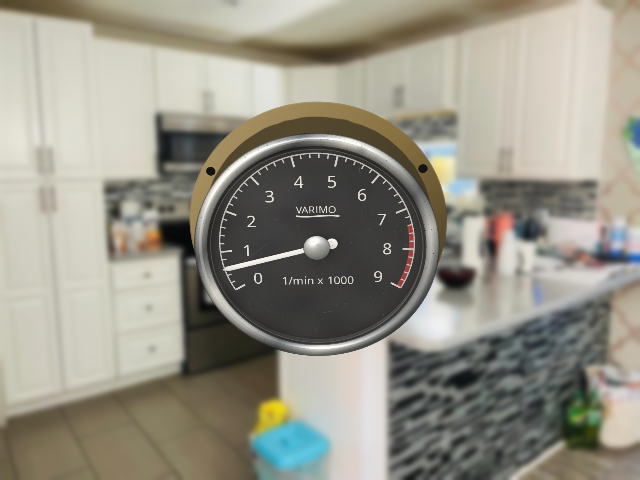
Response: 600 rpm
